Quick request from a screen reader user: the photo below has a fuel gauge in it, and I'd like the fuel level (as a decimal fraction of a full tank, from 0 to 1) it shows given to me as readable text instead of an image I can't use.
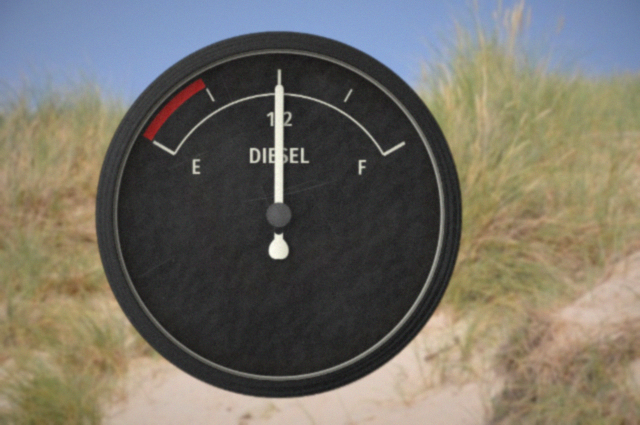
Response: 0.5
